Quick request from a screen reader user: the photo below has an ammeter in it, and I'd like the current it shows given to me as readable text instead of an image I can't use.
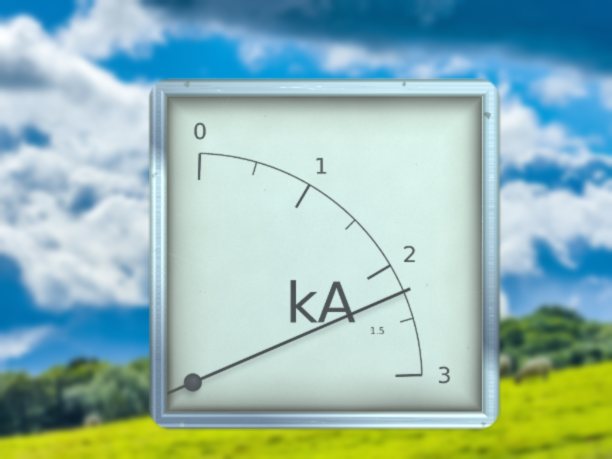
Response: 2.25 kA
